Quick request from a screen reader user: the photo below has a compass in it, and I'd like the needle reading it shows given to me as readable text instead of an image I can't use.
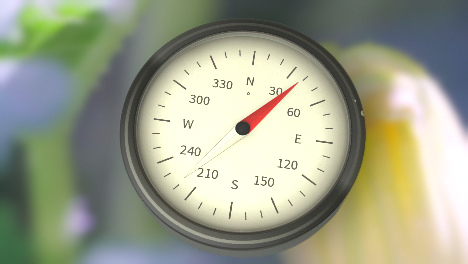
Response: 40 °
